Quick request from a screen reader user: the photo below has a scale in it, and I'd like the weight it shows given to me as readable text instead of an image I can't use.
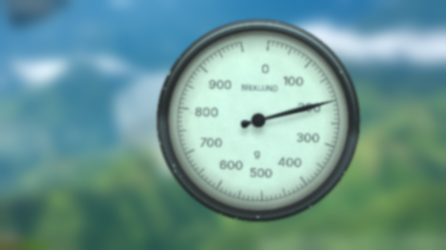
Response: 200 g
